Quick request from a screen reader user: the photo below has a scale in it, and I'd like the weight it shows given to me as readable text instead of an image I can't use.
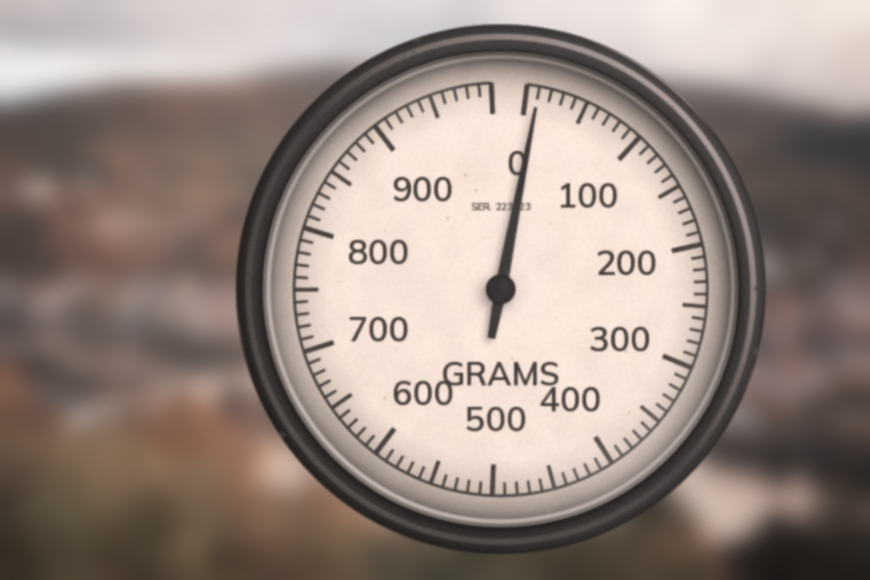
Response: 10 g
